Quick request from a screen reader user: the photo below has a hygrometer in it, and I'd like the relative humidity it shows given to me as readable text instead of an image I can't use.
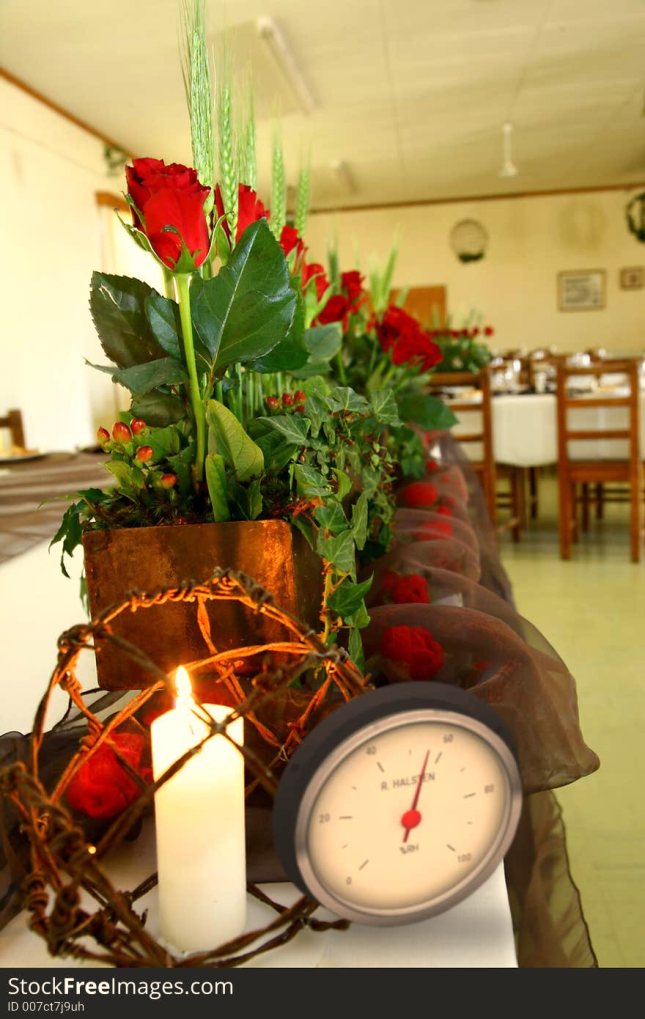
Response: 55 %
